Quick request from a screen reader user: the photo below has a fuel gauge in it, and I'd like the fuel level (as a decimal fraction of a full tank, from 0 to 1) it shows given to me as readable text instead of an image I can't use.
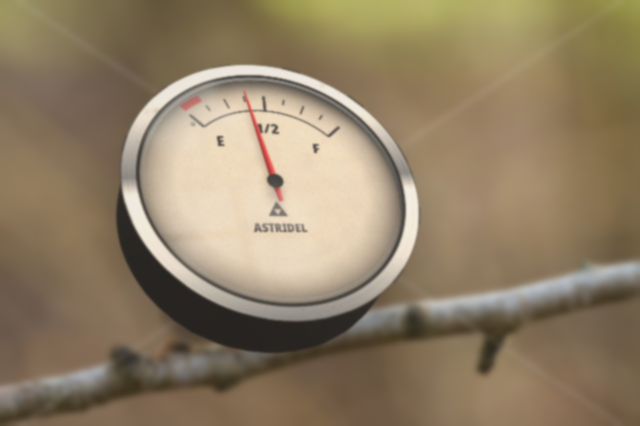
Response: 0.375
